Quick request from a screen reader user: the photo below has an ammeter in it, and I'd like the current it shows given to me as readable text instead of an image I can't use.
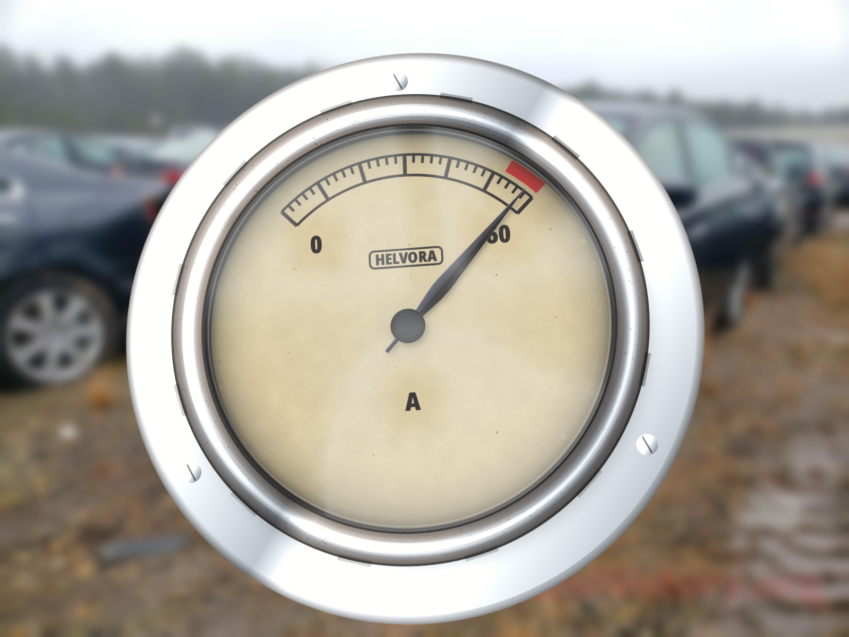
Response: 58 A
